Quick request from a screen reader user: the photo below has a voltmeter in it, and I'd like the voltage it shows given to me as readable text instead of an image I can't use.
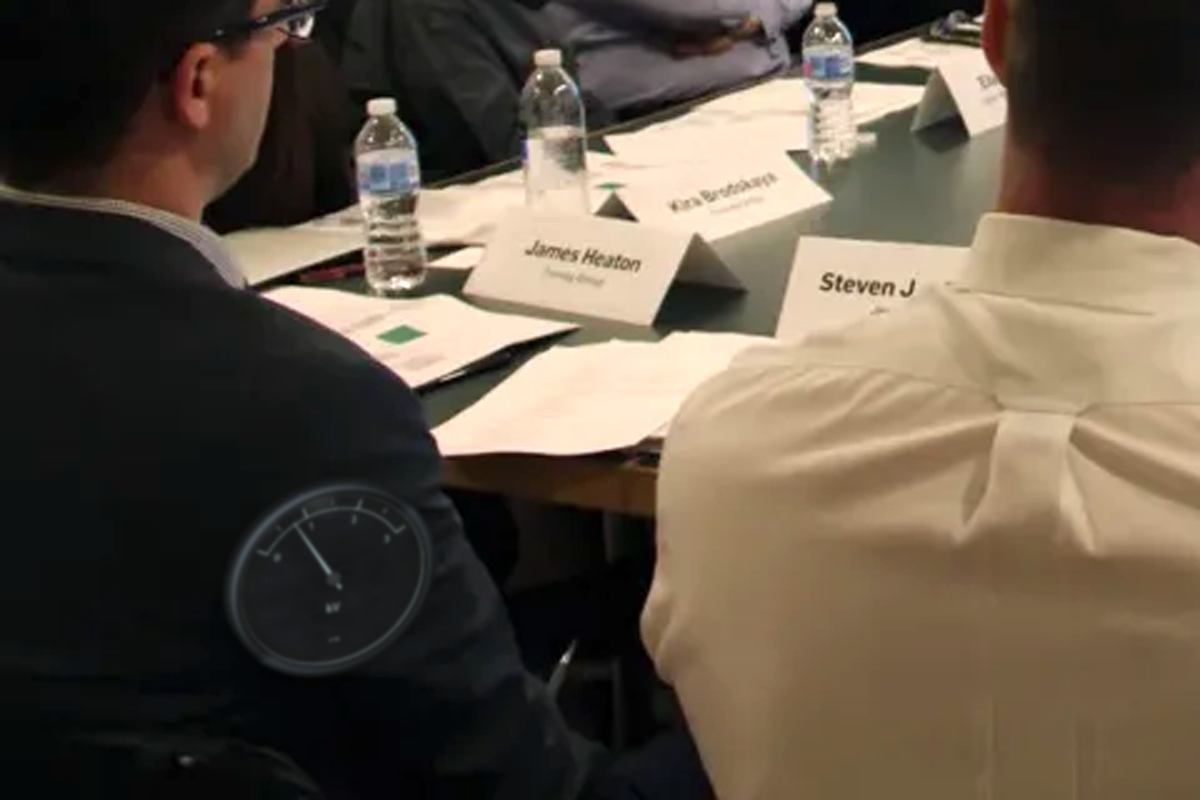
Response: 0.75 kV
